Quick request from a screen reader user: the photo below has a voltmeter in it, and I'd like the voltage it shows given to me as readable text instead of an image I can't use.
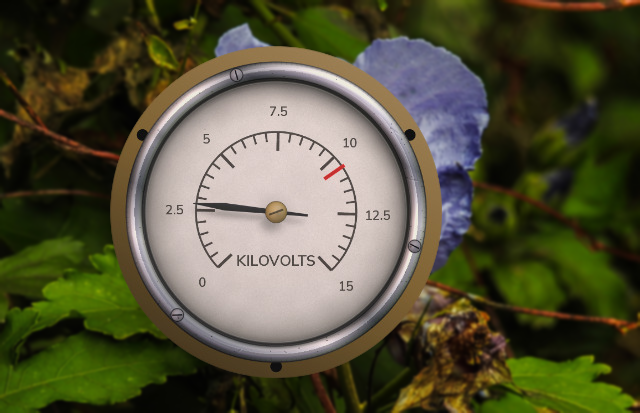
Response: 2.75 kV
